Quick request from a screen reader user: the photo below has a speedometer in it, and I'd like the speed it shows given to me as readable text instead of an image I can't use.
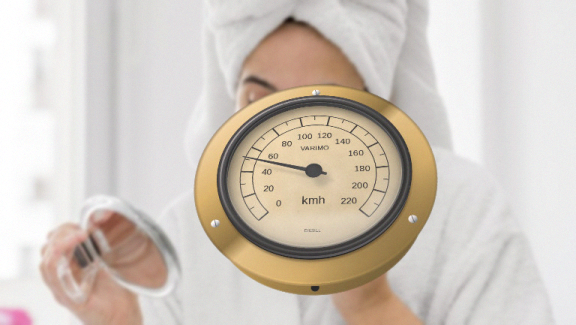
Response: 50 km/h
